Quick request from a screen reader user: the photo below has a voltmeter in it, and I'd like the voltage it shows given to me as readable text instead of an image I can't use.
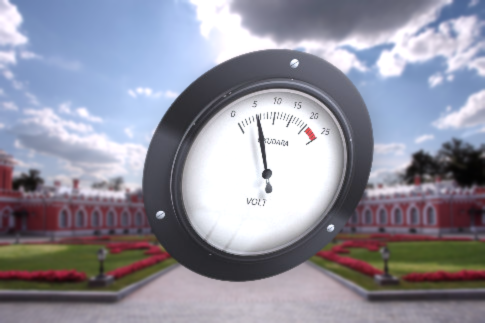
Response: 5 V
